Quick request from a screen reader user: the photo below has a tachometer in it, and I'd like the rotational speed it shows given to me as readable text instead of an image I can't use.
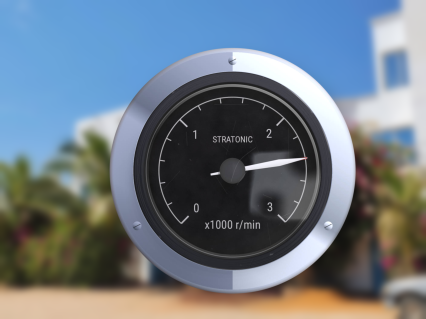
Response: 2400 rpm
